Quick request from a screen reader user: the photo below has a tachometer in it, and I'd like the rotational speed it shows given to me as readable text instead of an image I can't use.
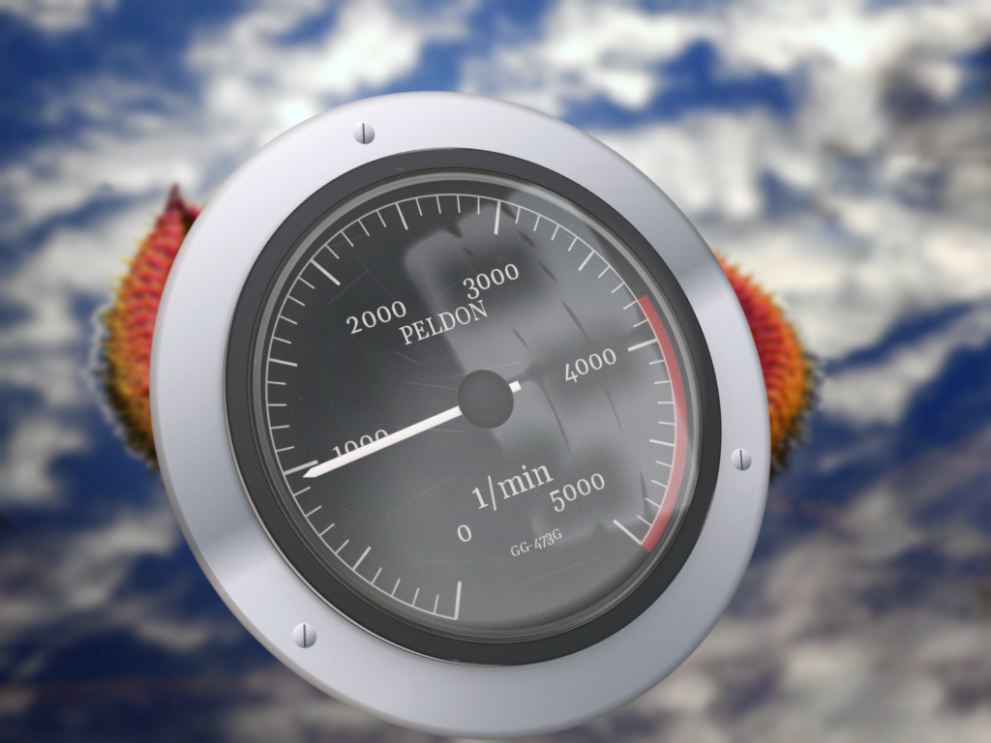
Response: 950 rpm
